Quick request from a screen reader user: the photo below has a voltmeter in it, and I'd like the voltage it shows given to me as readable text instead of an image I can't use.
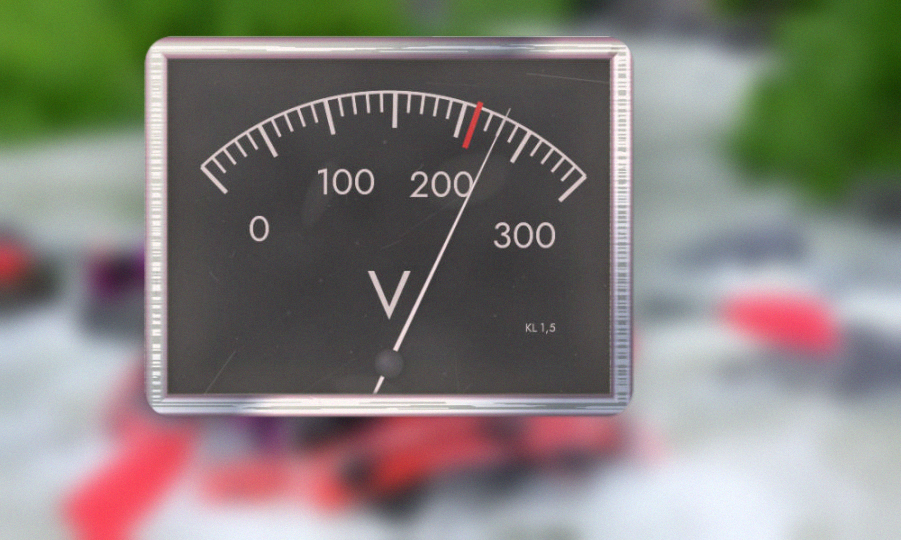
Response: 230 V
